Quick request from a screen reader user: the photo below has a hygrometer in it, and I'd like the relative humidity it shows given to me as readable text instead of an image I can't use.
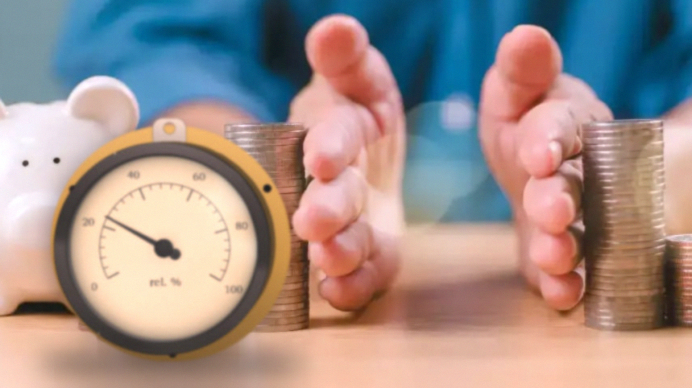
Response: 24 %
